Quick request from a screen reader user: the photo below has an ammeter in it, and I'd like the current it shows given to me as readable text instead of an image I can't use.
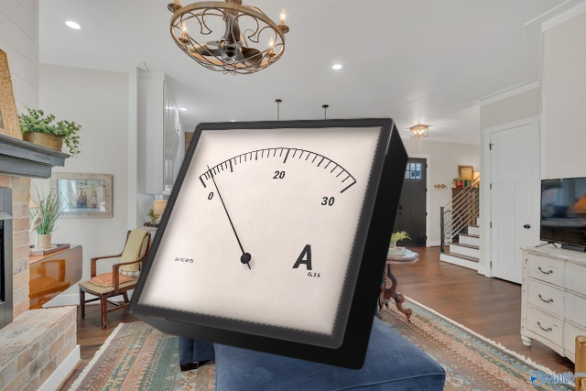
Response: 5 A
